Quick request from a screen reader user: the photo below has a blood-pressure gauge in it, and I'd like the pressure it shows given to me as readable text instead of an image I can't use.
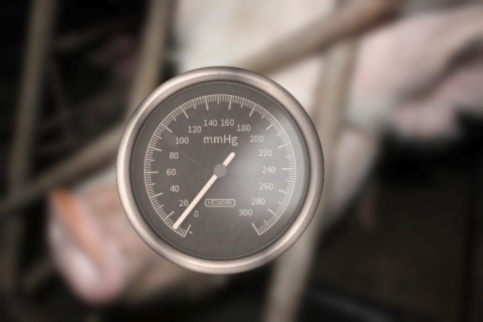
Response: 10 mmHg
